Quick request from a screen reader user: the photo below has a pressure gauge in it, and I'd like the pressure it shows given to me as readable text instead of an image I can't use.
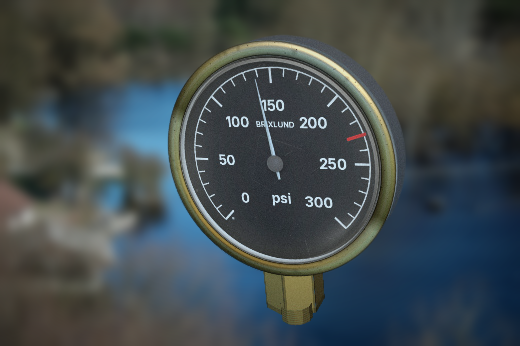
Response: 140 psi
